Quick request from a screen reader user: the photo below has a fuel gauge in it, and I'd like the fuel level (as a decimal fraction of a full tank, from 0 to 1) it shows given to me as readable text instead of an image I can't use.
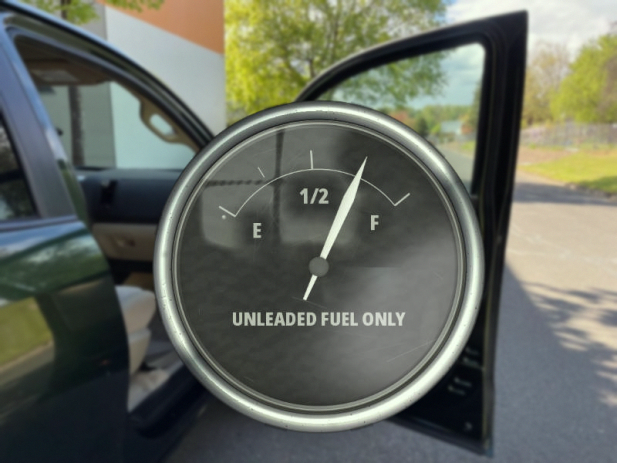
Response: 0.75
